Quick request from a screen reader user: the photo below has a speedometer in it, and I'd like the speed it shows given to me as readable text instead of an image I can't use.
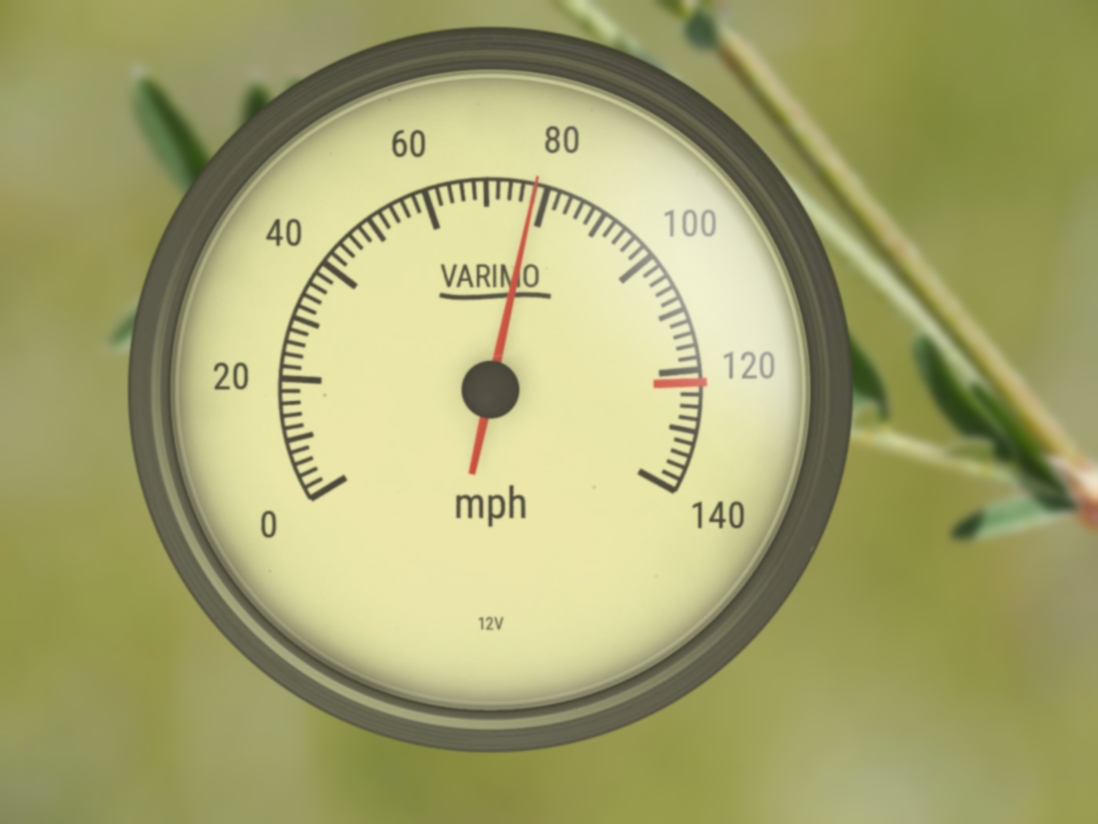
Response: 78 mph
